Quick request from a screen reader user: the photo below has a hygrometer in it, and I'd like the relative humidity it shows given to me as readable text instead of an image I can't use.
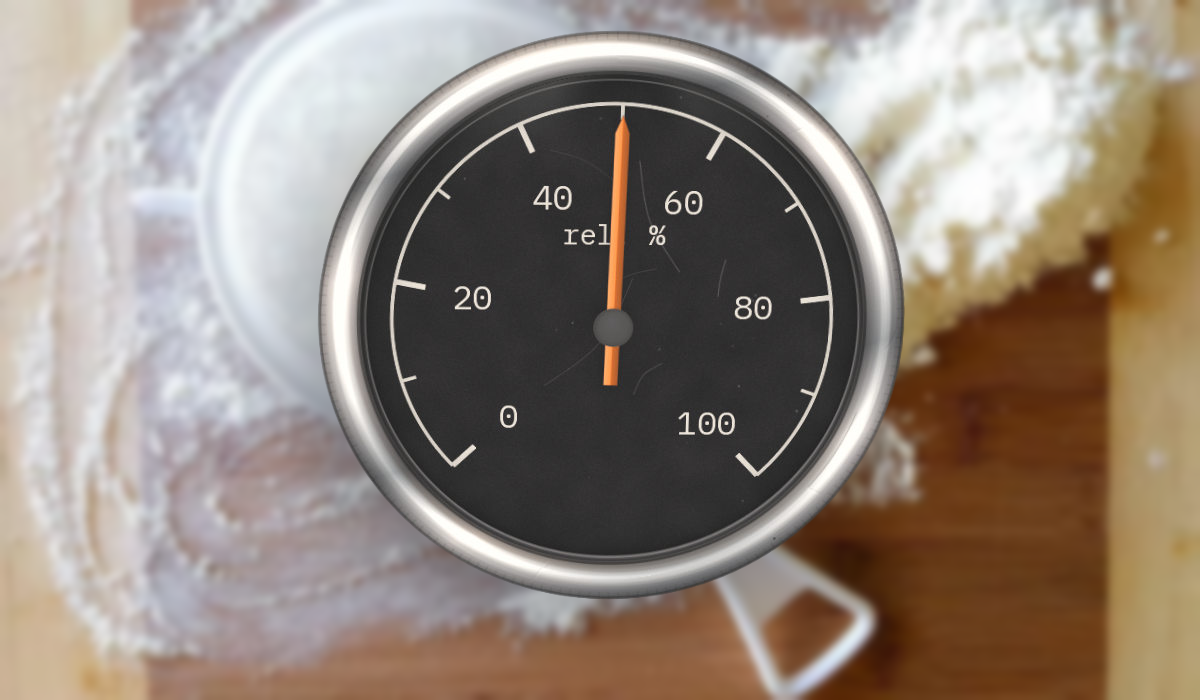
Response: 50 %
